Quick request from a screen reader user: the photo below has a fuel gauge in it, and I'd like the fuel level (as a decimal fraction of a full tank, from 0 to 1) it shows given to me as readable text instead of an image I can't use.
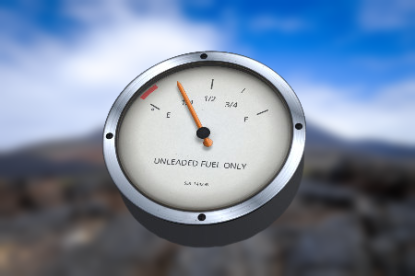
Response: 0.25
